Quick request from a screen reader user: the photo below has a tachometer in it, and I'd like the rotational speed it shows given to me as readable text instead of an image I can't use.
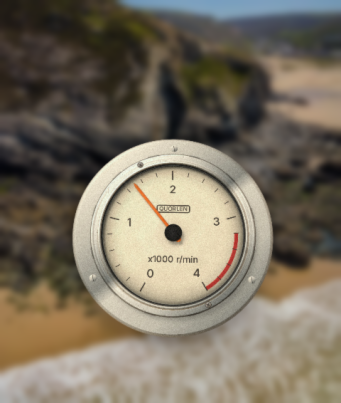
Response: 1500 rpm
